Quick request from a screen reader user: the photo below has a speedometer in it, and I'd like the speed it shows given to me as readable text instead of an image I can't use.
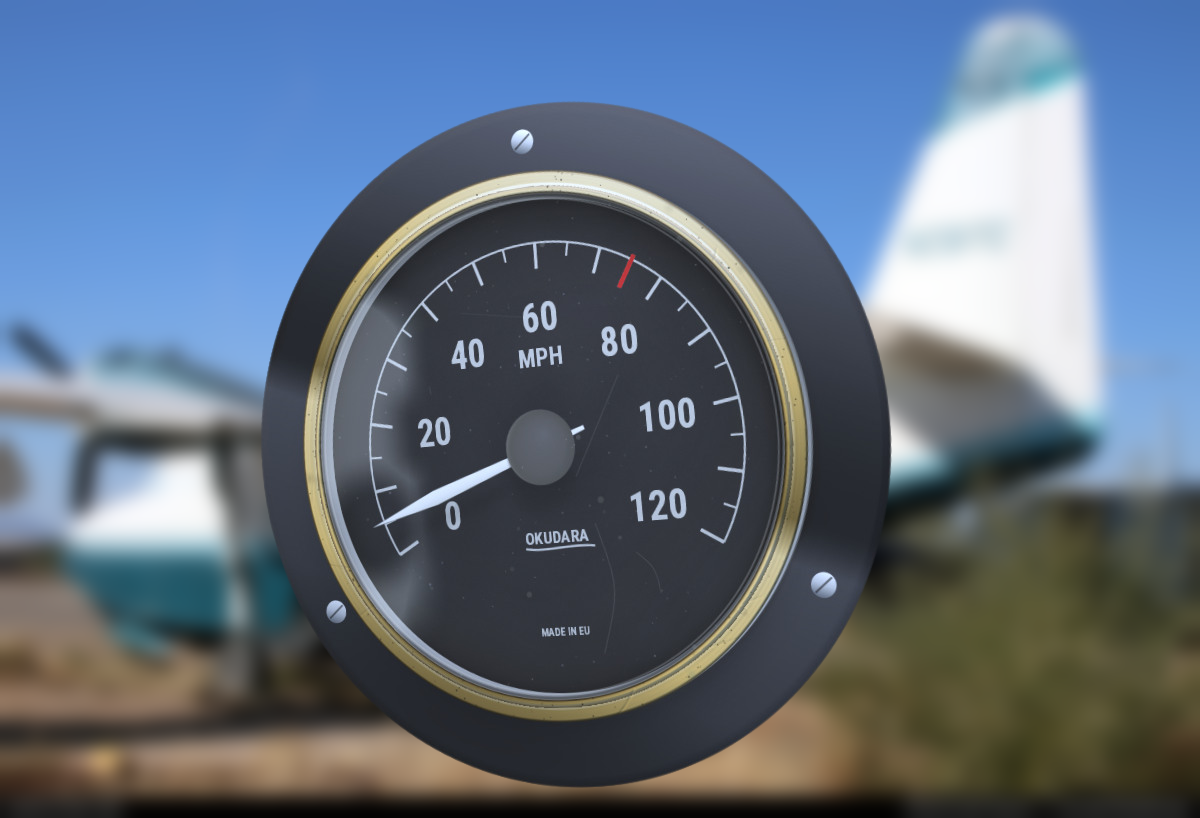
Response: 5 mph
